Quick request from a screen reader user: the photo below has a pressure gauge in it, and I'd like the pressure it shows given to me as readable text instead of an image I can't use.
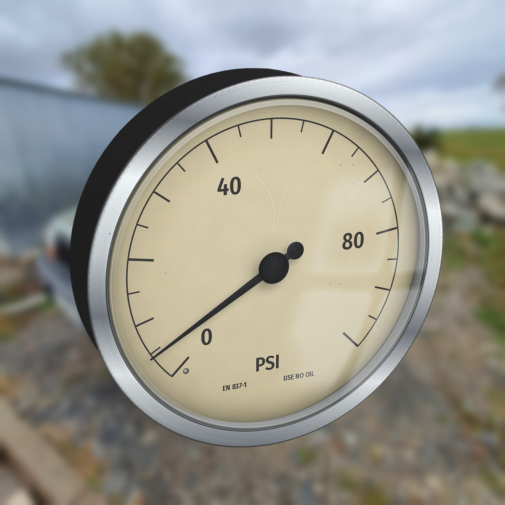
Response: 5 psi
